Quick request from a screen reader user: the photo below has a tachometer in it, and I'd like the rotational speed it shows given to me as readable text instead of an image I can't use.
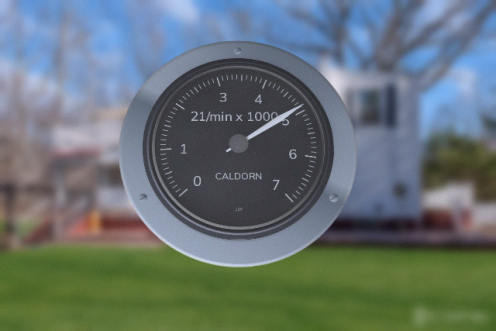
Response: 4900 rpm
